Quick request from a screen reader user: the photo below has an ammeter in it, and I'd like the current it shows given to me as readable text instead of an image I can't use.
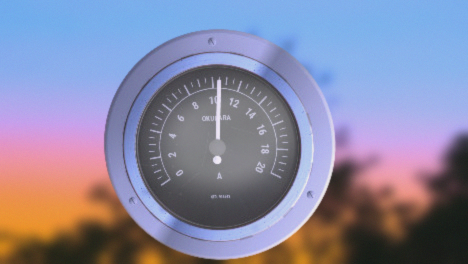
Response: 10.5 A
